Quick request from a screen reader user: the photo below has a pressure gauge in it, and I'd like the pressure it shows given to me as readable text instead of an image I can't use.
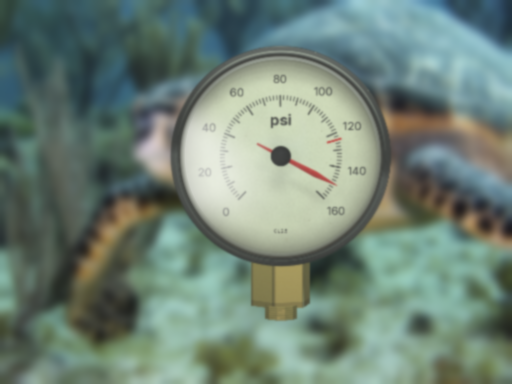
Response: 150 psi
